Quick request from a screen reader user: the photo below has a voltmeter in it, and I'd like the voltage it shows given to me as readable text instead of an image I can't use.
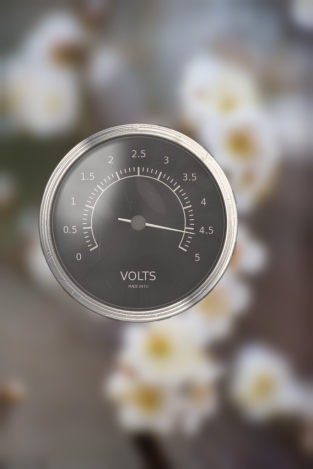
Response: 4.6 V
